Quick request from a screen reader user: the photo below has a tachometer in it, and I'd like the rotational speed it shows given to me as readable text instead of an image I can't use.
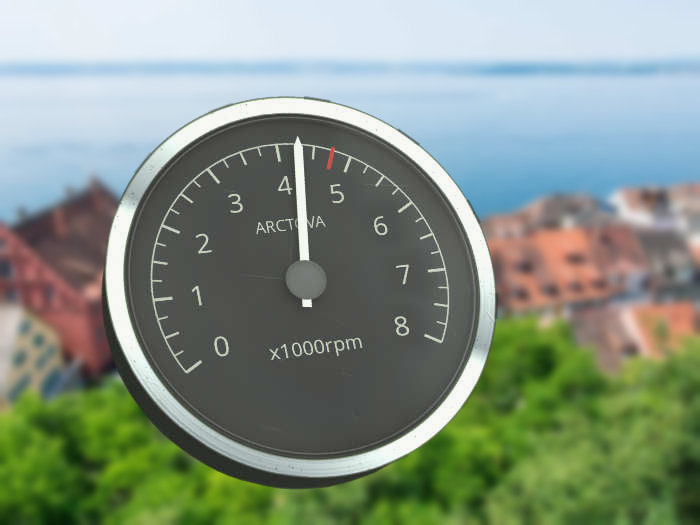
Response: 4250 rpm
